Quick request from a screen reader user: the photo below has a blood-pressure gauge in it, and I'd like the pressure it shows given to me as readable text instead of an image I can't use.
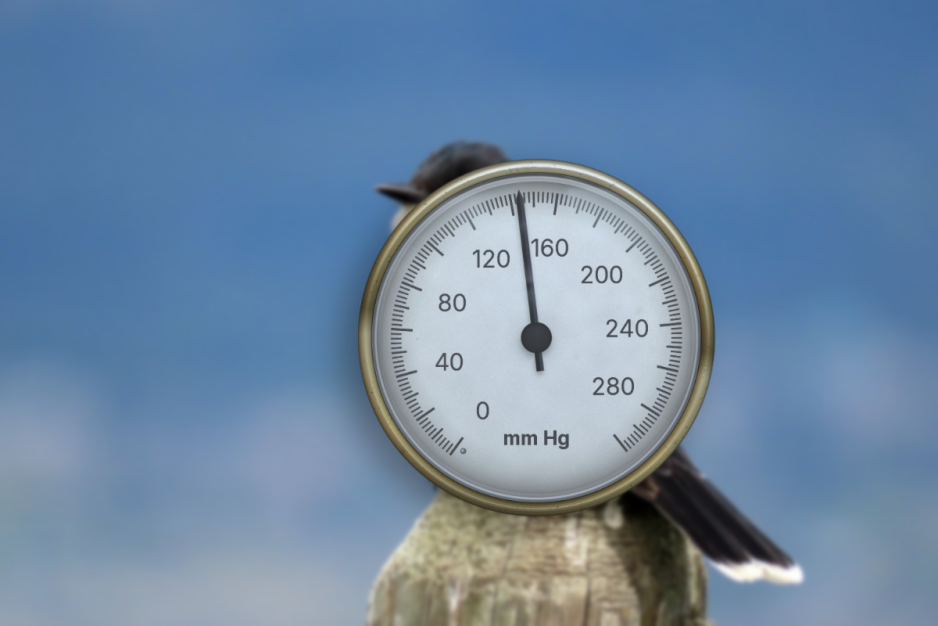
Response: 144 mmHg
